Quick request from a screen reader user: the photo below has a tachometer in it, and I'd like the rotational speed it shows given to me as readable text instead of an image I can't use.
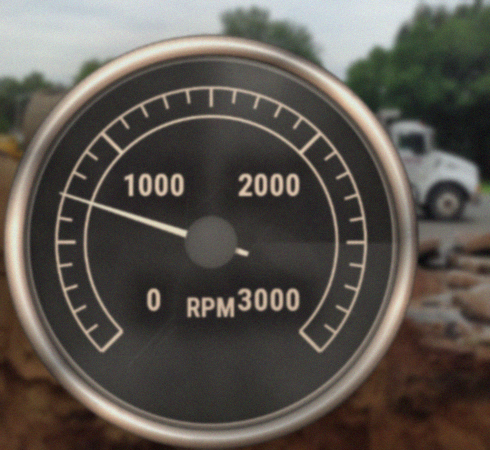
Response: 700 rpm
